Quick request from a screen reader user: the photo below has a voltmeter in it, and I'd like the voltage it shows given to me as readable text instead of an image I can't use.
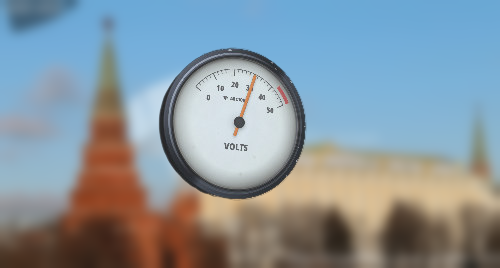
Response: 30 V
